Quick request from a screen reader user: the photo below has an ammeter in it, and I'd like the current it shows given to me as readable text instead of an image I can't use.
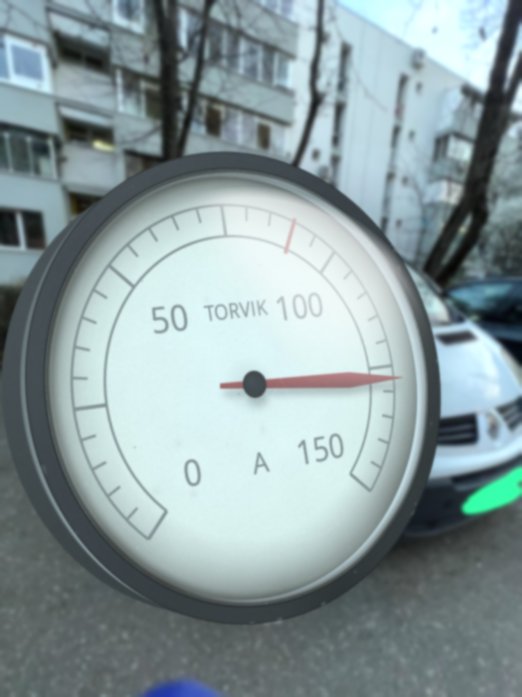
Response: 127.5 A
